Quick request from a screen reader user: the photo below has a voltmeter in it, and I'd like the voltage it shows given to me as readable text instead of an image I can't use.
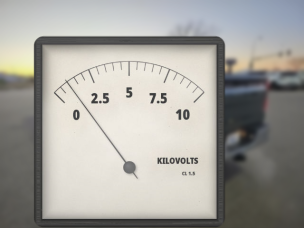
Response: 1 kV
